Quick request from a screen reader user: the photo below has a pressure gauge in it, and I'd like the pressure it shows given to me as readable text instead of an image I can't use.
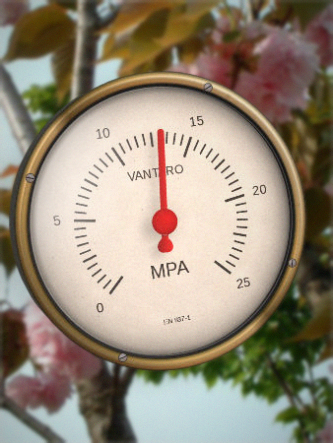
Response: 13 MPa
